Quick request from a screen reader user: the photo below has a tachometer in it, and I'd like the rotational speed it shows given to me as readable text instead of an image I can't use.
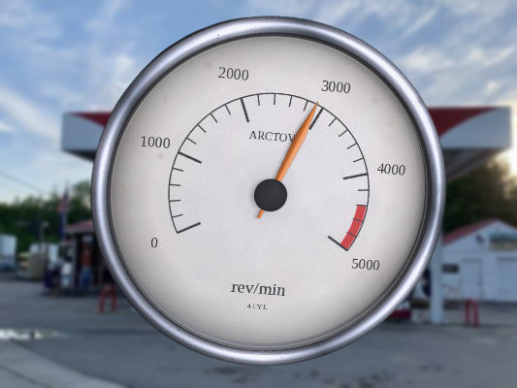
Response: 2900 rpm
